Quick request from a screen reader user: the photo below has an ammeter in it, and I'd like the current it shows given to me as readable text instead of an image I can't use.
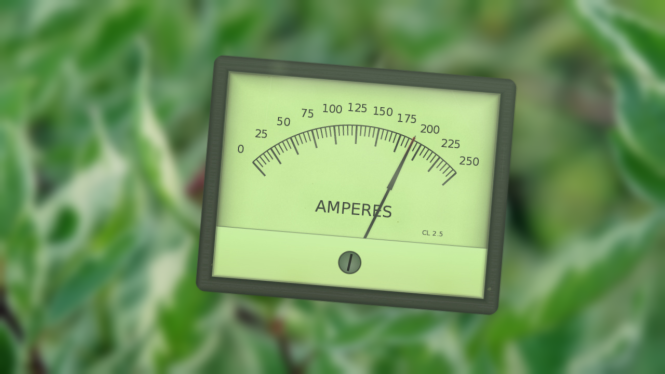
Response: 190 A
